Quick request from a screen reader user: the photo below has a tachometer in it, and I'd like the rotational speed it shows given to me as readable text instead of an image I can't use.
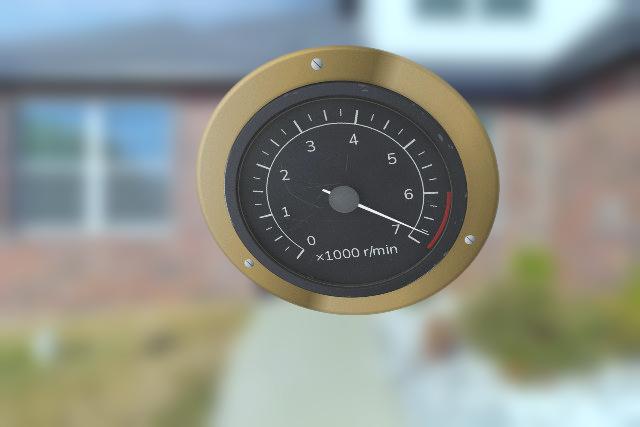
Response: 6750 rpm
